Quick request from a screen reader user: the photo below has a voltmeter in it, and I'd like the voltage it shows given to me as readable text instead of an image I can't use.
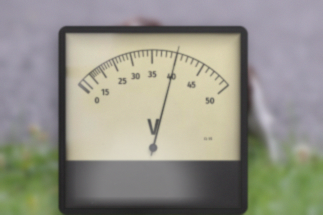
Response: 40 V
